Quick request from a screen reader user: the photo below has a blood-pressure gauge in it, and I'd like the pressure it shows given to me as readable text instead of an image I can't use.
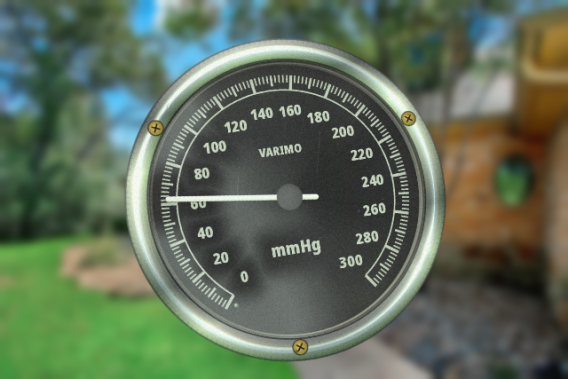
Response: 62 mmHg
